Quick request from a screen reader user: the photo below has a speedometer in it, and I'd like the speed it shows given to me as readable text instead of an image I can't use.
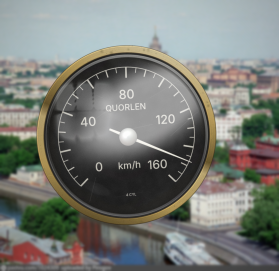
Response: 147.5 km/h
